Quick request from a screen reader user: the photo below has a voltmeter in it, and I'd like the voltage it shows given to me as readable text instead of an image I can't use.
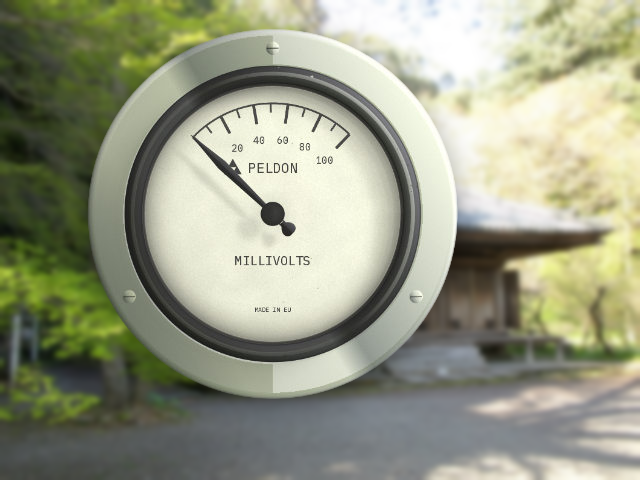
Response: 0 mV
